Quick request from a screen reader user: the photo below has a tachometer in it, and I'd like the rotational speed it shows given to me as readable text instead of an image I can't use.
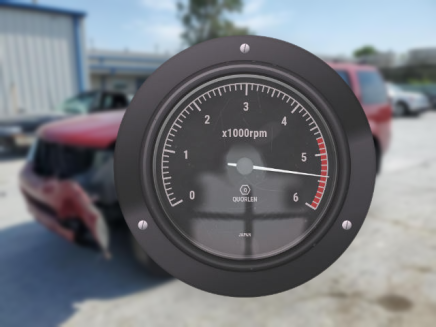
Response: 5400 rpm
